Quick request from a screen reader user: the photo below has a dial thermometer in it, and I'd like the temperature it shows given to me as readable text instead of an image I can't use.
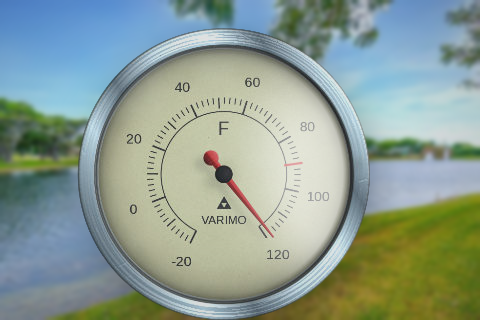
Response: 118 °F
